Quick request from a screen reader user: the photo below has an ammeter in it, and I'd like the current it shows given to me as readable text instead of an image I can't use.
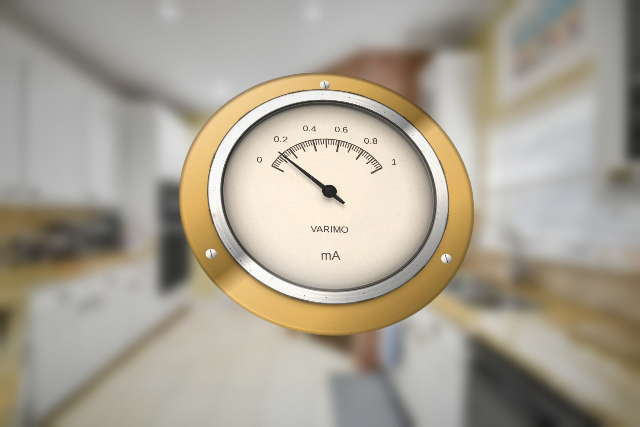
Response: 0.1 mA
